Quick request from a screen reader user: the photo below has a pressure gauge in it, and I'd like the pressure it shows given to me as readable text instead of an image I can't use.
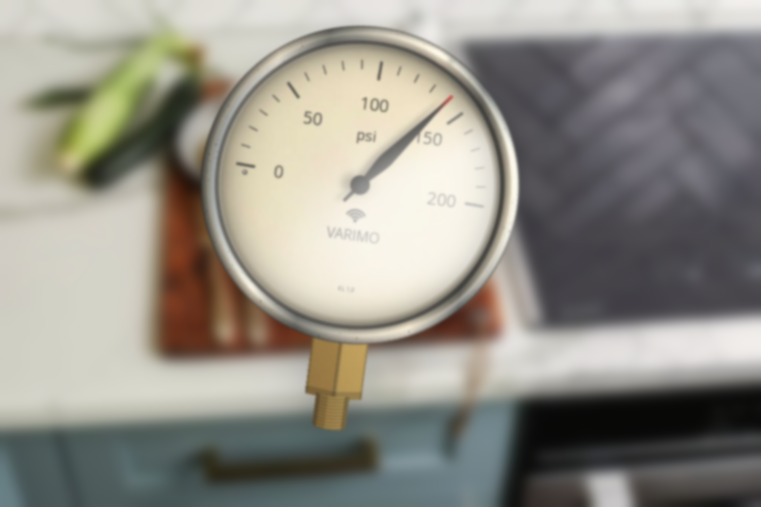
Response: 140 psi
